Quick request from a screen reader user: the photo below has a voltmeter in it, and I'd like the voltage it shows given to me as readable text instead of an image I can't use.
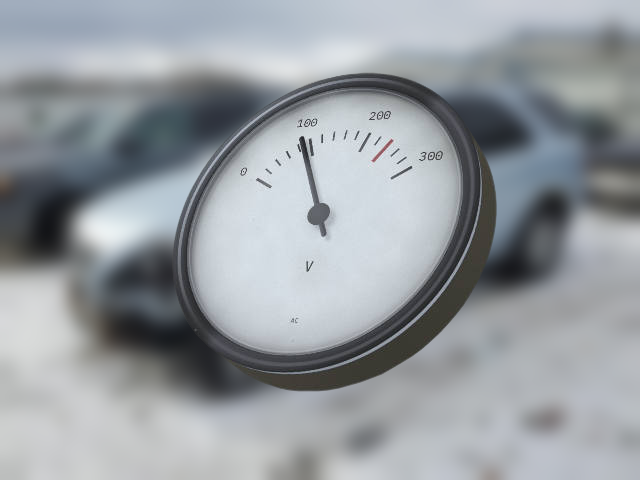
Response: 90 V
